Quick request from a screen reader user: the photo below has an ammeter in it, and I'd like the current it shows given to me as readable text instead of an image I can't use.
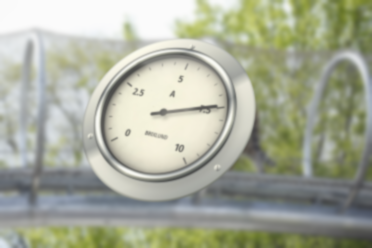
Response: 7.5 A
